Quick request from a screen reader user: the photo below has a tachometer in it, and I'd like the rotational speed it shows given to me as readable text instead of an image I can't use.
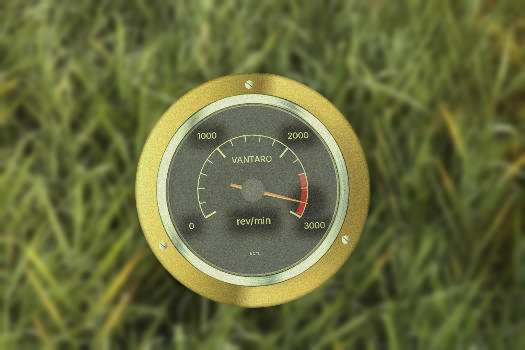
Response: 2800 rpm
